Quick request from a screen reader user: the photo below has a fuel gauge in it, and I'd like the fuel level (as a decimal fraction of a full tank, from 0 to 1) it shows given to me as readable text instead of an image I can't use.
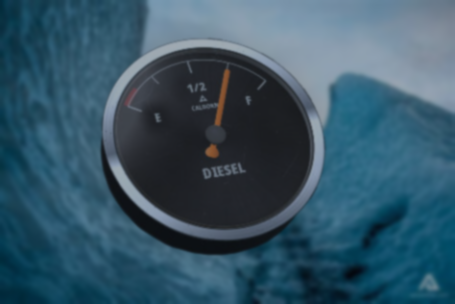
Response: 0.75
